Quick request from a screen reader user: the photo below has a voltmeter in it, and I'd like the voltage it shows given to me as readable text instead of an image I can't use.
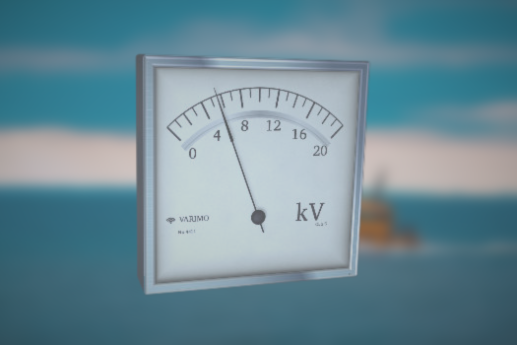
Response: 5.5 kV
